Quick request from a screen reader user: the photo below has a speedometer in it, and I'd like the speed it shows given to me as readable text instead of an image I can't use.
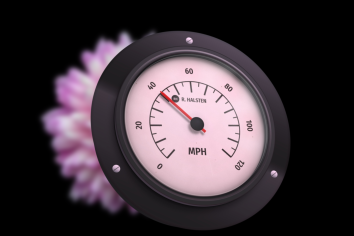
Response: 40 mph
